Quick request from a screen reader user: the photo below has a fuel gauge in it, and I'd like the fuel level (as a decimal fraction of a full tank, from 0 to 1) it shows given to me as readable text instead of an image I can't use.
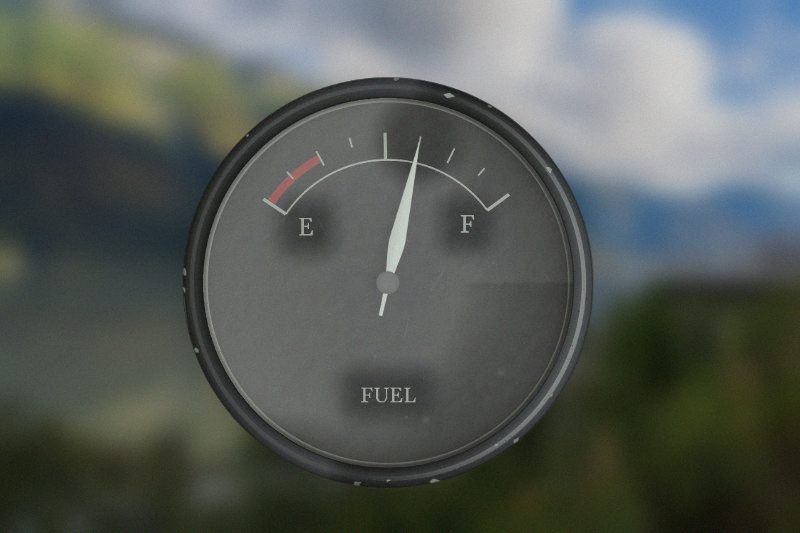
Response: 0.625
